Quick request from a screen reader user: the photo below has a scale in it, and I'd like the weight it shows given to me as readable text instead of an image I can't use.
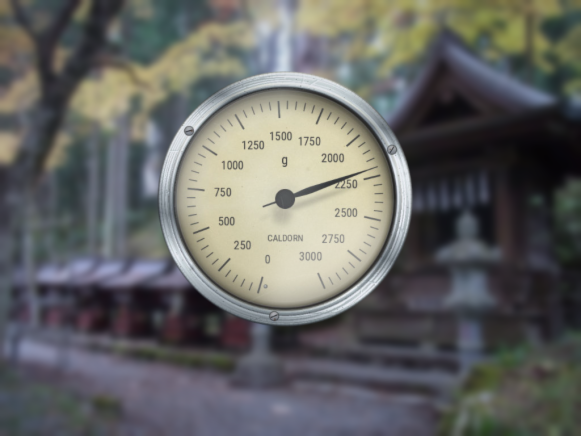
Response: 2200 g
